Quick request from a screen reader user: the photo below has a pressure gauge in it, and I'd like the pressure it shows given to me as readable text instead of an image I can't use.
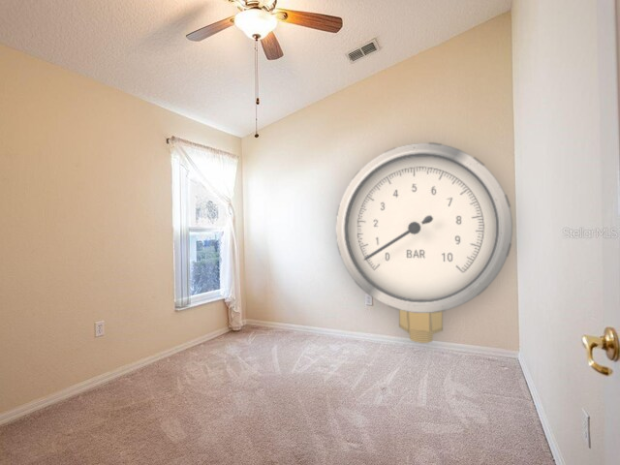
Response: 0.5 bar
